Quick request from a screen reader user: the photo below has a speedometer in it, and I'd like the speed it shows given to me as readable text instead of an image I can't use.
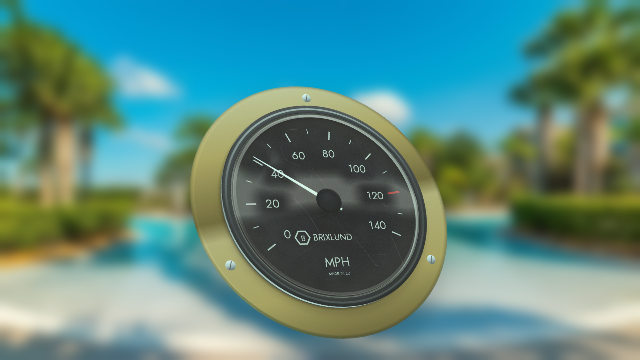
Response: 40 mph
